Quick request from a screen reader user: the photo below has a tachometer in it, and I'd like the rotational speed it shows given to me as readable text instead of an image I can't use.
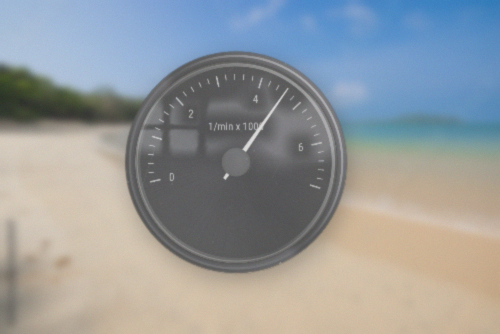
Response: 4600 rpm
